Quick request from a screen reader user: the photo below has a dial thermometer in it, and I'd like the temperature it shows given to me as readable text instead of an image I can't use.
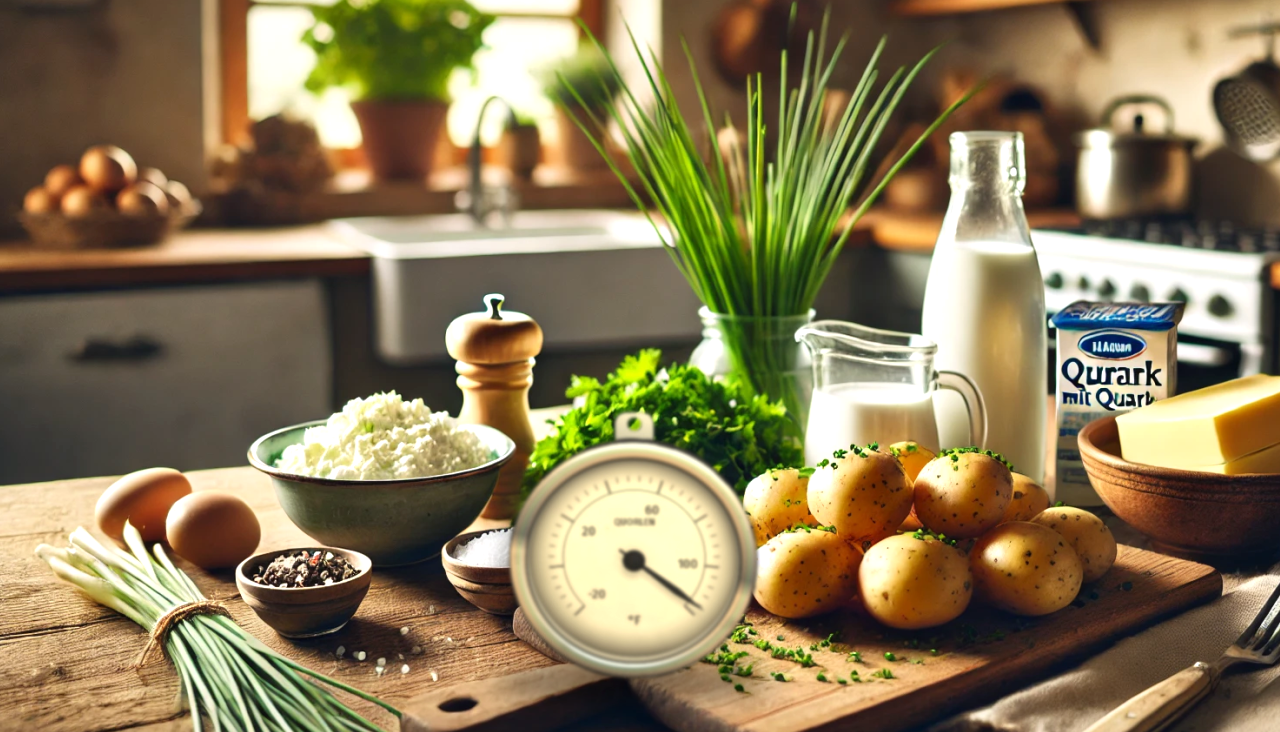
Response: 116 °F
